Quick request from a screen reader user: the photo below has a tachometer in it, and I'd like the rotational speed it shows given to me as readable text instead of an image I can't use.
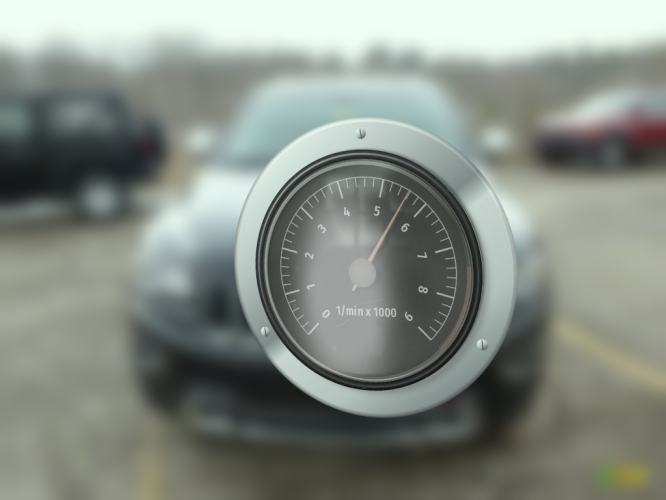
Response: 5600 rpm
